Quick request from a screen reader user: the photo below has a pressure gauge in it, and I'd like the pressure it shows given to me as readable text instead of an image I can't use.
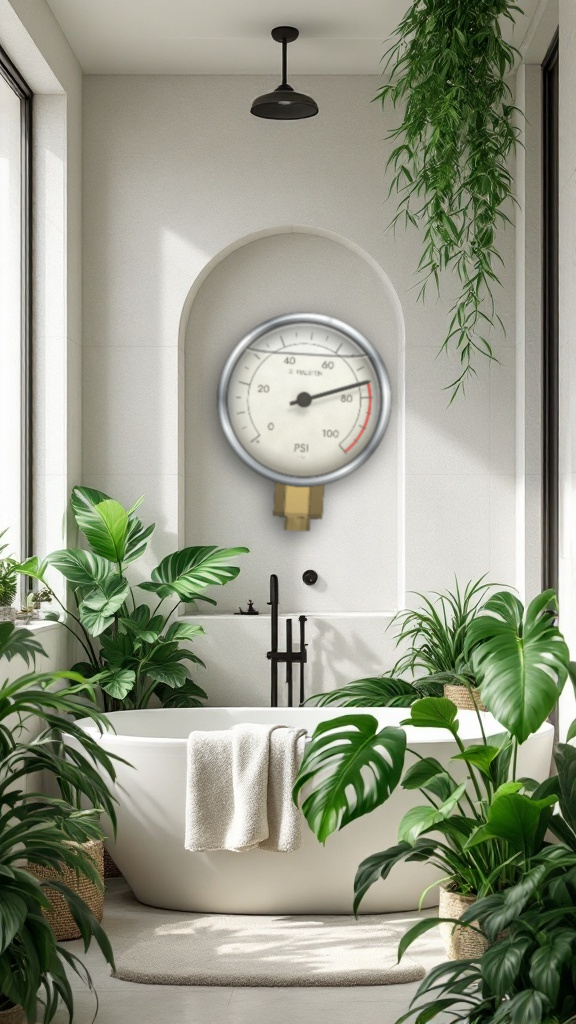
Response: 75 psi
